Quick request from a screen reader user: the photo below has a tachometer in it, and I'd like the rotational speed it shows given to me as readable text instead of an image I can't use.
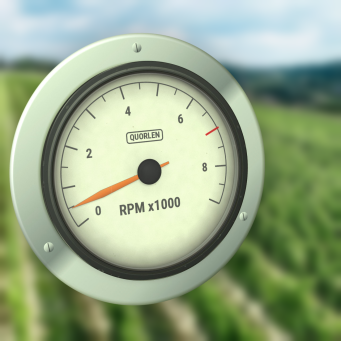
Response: 500 rpm
